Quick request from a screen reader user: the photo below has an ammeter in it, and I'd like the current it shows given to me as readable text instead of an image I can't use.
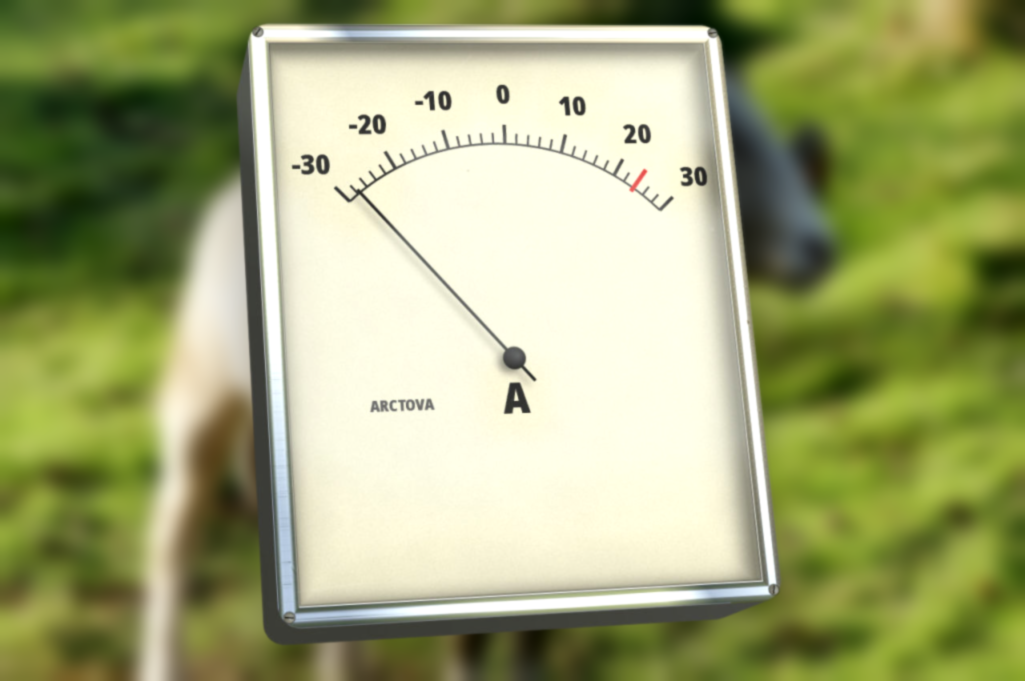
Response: -28 A
